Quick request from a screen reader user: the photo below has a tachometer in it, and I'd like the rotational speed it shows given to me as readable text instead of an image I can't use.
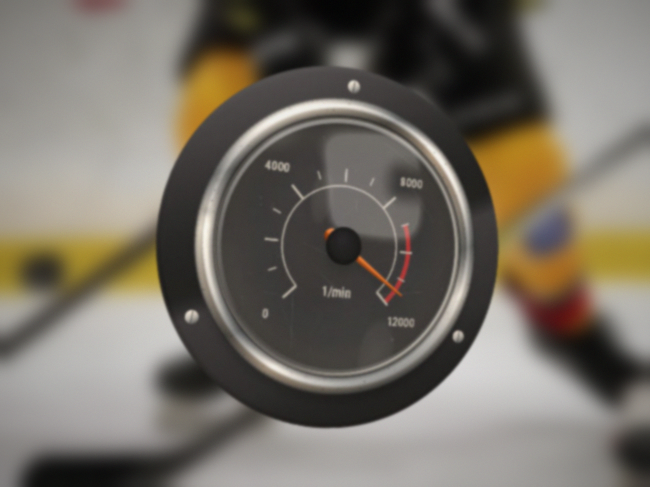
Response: 11500 rpm
